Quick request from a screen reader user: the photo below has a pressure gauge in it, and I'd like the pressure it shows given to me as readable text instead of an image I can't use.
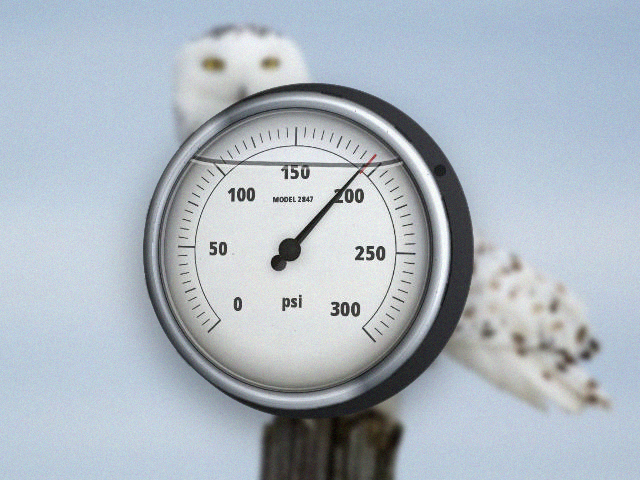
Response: 195 psi
